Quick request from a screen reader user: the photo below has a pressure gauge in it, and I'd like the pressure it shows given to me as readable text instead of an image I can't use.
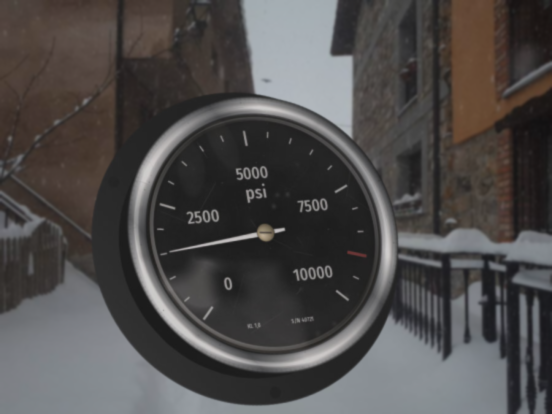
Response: 1500 psi
